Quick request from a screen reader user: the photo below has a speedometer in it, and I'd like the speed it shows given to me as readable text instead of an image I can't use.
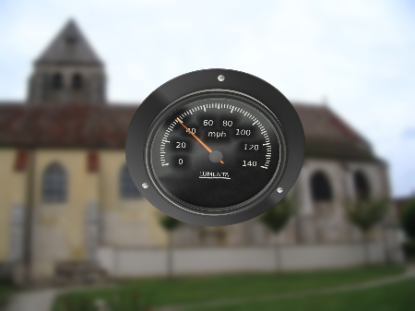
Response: 40 mph
